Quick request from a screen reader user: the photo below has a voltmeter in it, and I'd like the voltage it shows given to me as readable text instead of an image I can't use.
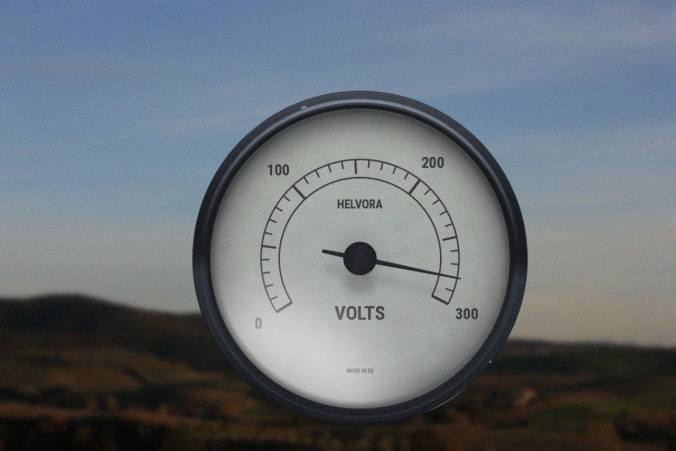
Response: 280 V
